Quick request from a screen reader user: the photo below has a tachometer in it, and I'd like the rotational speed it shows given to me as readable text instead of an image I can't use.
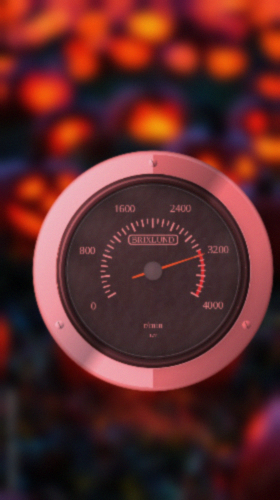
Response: 3200 rpm
